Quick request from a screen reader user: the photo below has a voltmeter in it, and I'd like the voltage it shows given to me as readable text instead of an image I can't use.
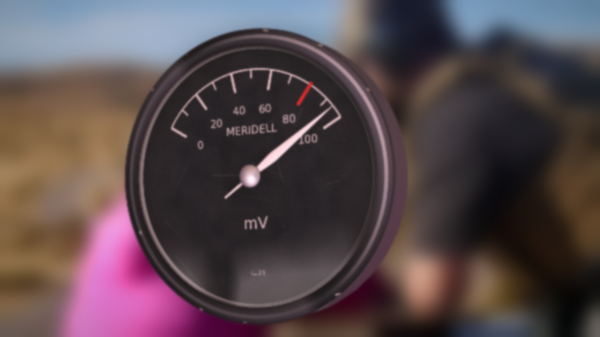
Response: 95 mV
